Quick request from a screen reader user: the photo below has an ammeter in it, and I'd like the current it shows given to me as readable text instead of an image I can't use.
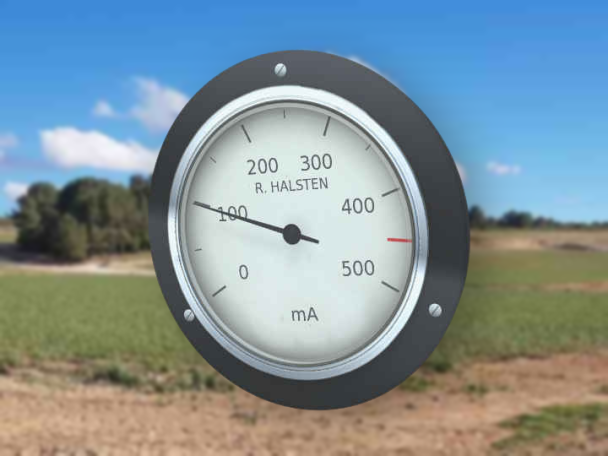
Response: 100 mA
